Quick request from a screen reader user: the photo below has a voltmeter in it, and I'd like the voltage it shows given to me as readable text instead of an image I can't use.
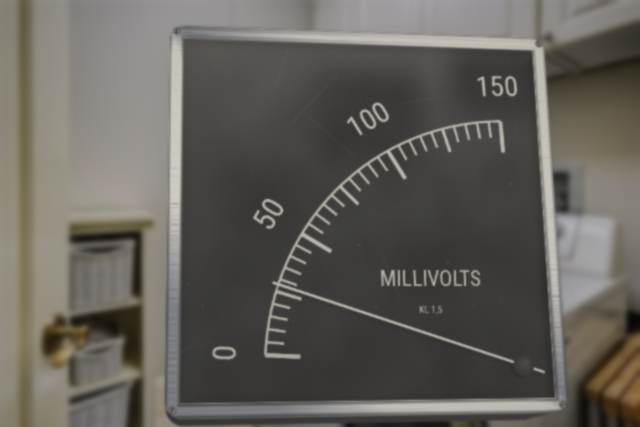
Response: 27.5 mV
